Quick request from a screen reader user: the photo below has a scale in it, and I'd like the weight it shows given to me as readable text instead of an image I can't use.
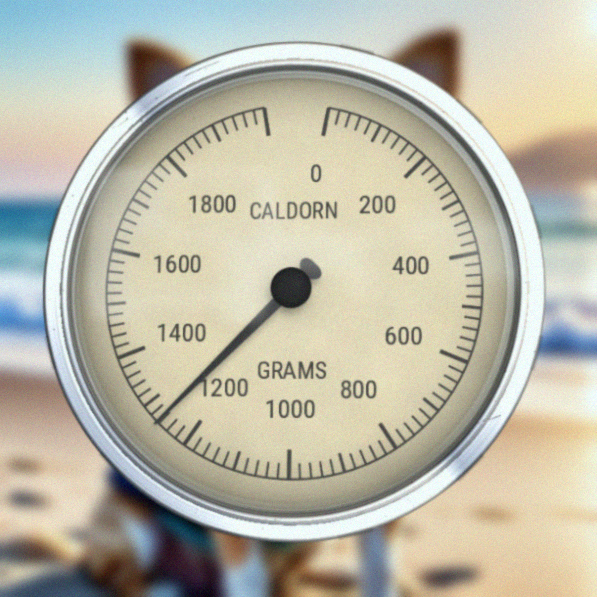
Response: 1260 g
